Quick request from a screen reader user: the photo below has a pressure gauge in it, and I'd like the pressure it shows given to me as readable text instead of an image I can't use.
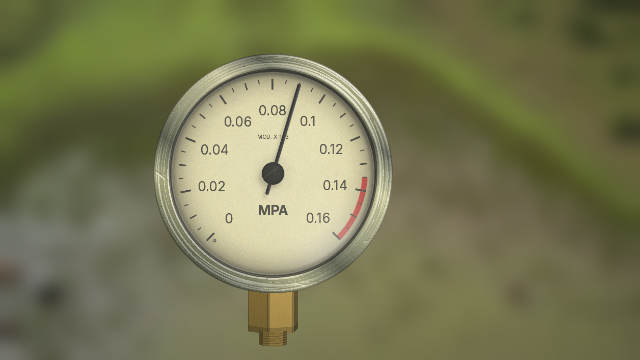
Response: 0.09 MPa
